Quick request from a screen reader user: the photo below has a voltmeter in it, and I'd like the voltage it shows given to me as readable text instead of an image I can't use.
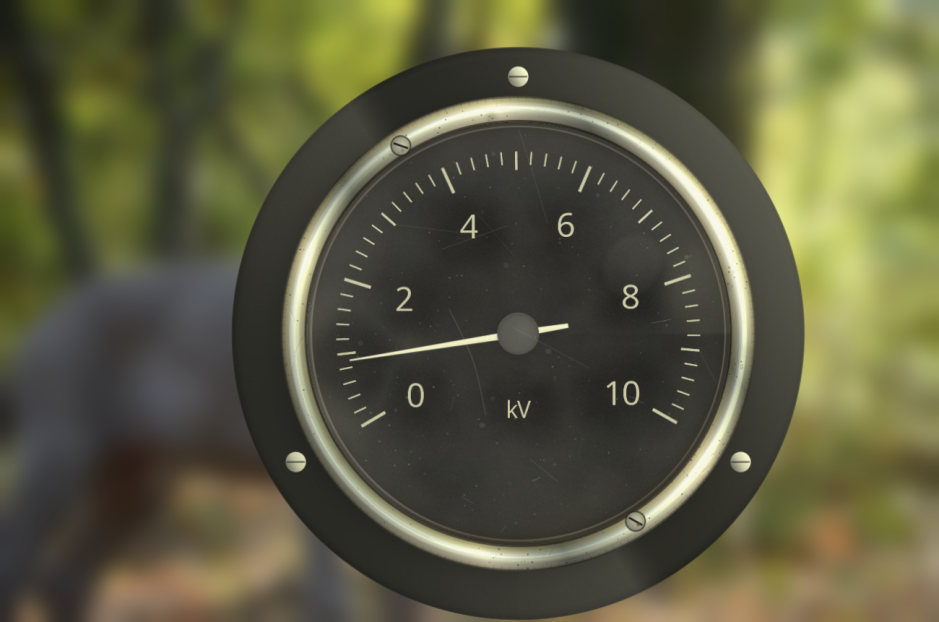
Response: 0.9 kV
